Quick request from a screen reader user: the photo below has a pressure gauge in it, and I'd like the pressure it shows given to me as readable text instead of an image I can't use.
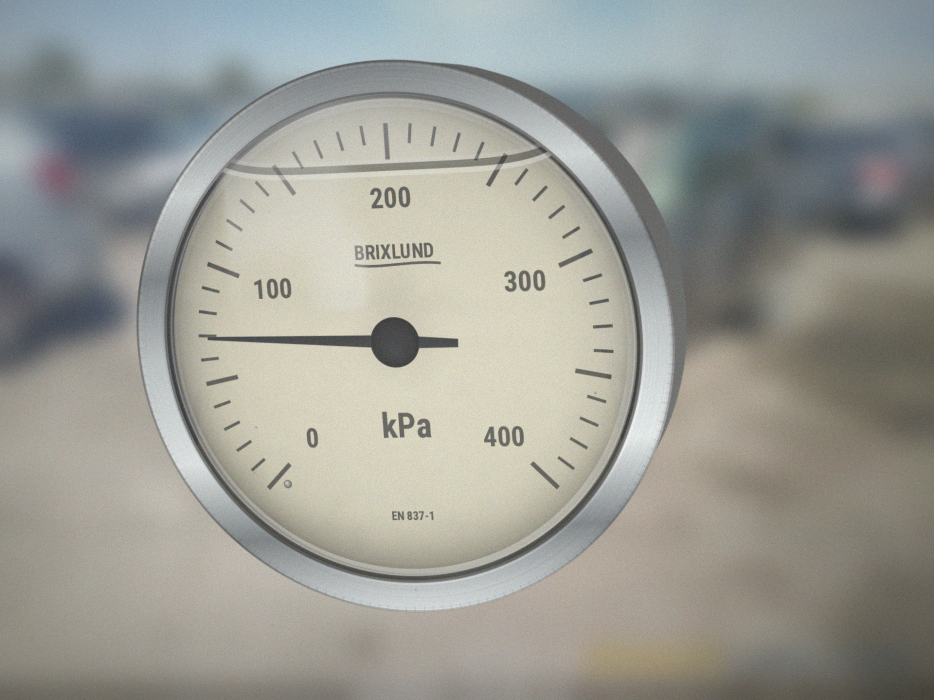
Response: 70 kPa
